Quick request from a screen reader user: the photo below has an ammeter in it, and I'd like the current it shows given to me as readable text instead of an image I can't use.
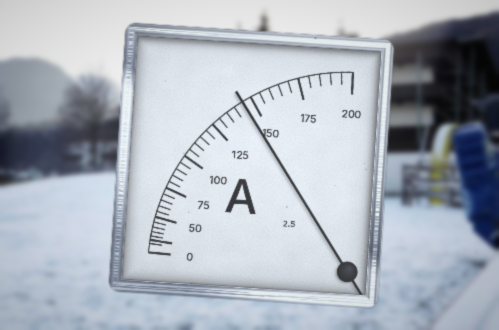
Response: 145 A
